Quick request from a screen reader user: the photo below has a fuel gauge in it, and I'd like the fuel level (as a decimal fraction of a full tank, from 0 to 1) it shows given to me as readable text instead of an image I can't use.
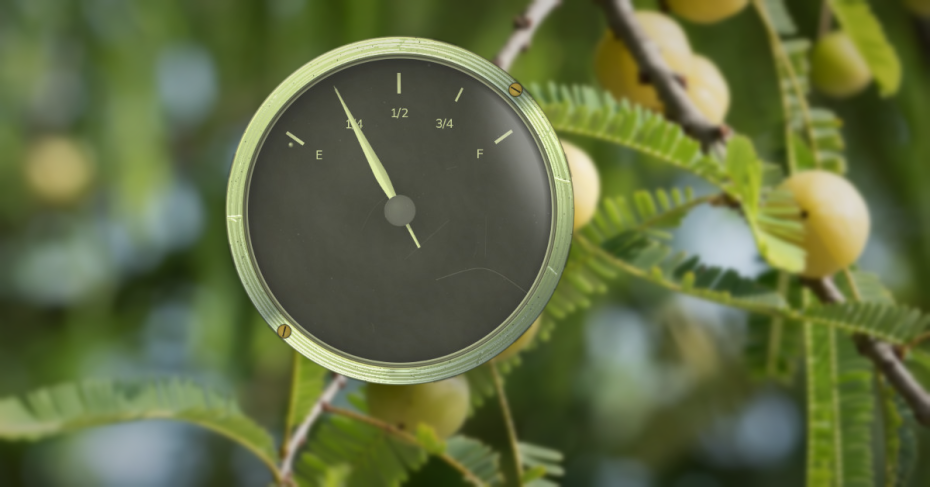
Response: 0.25
